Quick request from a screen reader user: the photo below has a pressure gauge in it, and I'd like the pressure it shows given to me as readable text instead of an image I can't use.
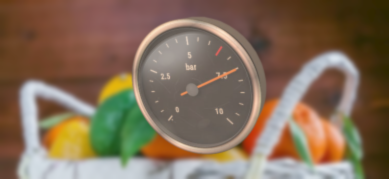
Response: 7.5 bar
